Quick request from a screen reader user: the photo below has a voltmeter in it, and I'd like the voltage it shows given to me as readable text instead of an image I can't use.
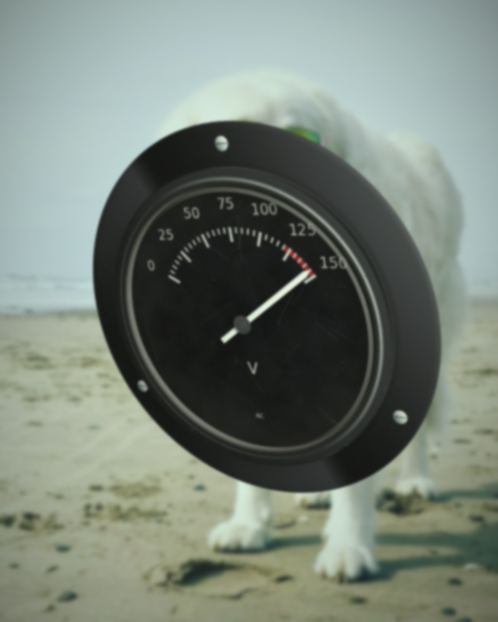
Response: 145 V
